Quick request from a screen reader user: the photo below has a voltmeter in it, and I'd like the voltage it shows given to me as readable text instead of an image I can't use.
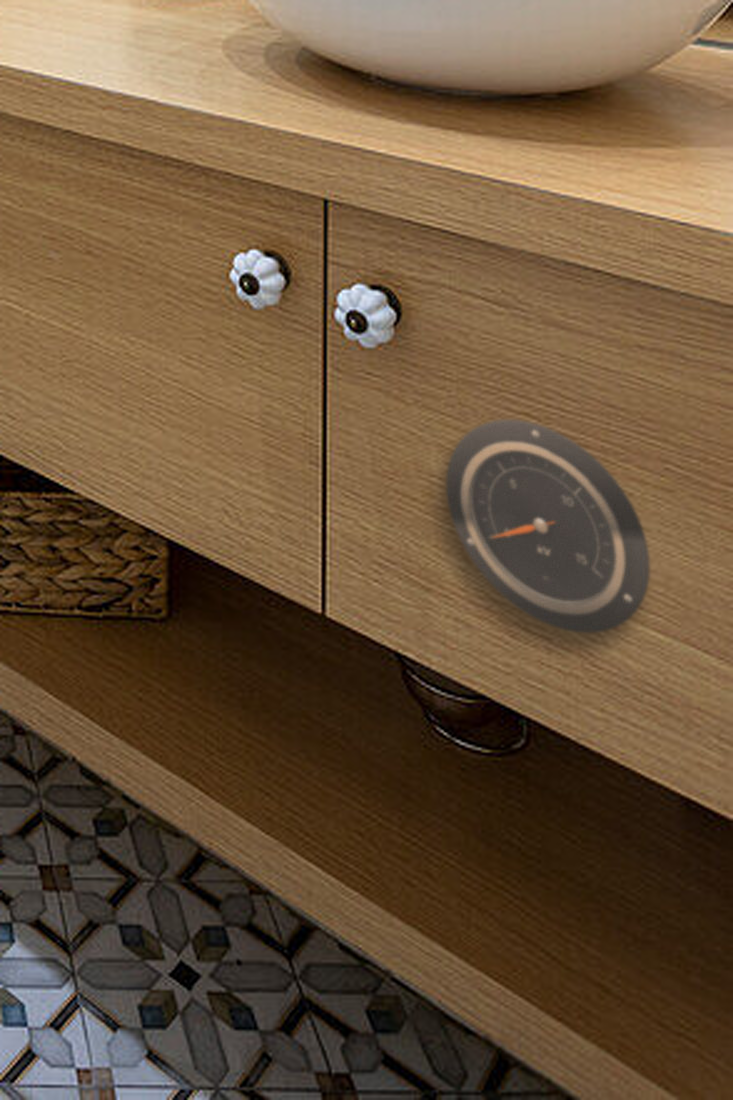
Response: 0 kV
